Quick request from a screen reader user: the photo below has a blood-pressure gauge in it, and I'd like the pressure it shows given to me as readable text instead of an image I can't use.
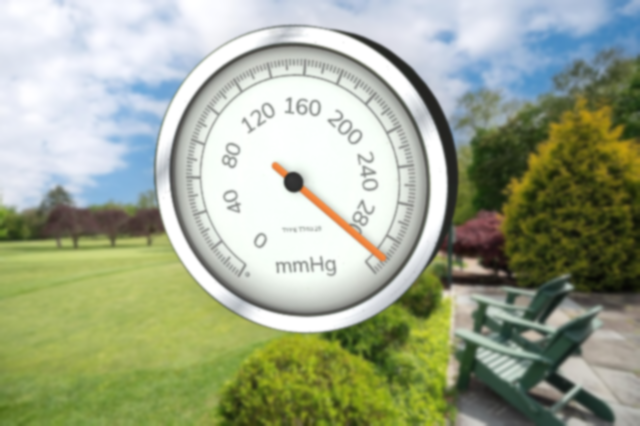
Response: 290 mmHg
